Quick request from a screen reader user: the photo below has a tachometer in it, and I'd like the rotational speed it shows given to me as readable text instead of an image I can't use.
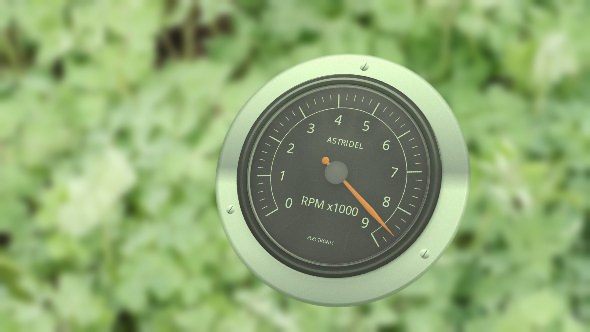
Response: 8600 rpm
